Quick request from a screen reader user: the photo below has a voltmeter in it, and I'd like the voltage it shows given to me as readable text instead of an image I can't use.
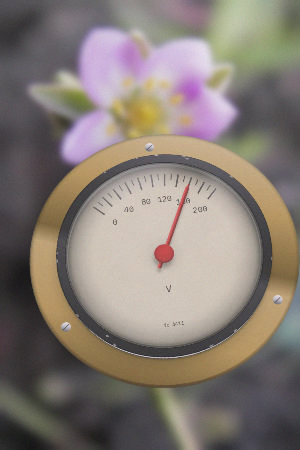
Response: 160 V
